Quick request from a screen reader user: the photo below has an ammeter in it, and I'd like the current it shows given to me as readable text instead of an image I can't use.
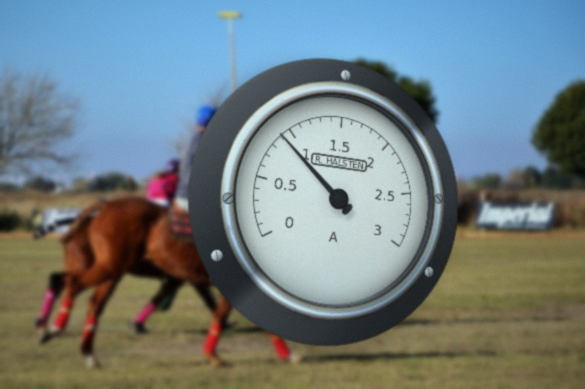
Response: 0.9 A
